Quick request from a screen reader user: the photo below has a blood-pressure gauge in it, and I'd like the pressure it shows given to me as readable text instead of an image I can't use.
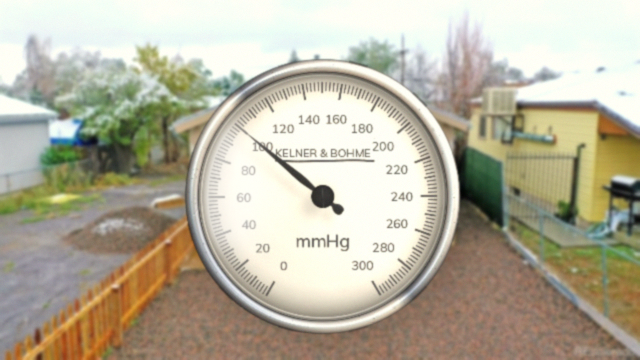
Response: 100 mmHg
